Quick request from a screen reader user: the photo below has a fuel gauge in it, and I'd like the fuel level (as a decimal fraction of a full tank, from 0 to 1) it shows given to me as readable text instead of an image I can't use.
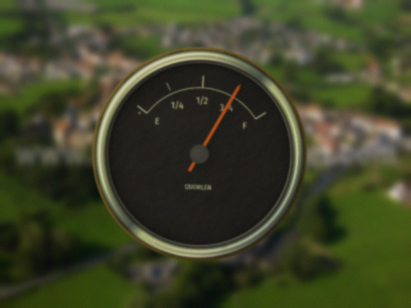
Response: 0.75
